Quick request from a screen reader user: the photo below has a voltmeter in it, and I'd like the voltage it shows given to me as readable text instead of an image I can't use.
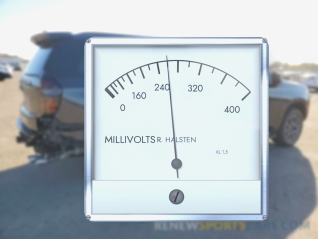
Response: 260 mV
